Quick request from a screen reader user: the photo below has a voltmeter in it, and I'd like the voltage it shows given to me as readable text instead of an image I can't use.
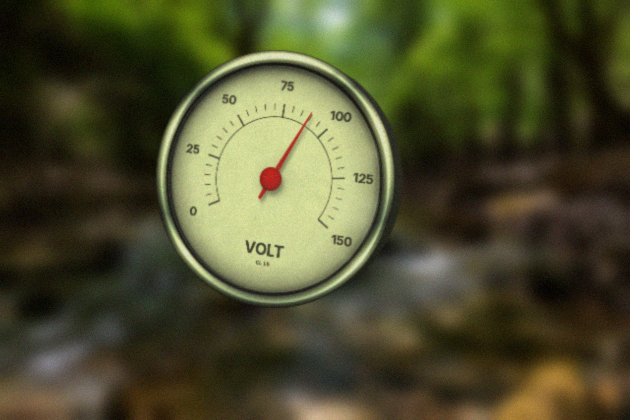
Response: 90 V
